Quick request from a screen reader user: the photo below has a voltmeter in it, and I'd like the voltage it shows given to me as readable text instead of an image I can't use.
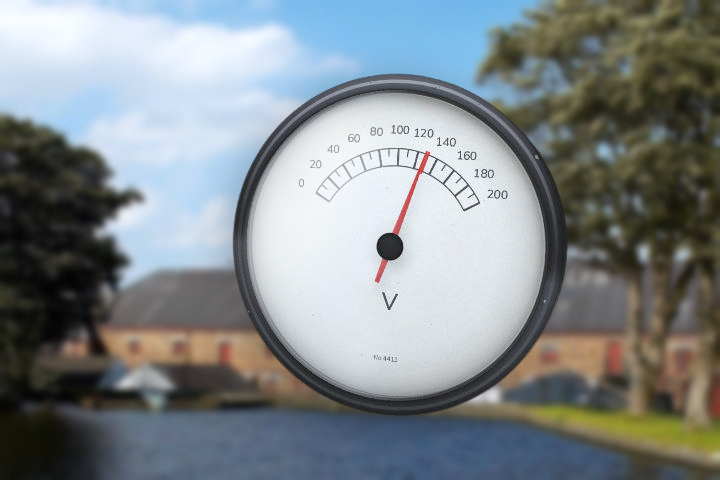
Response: 130 V
